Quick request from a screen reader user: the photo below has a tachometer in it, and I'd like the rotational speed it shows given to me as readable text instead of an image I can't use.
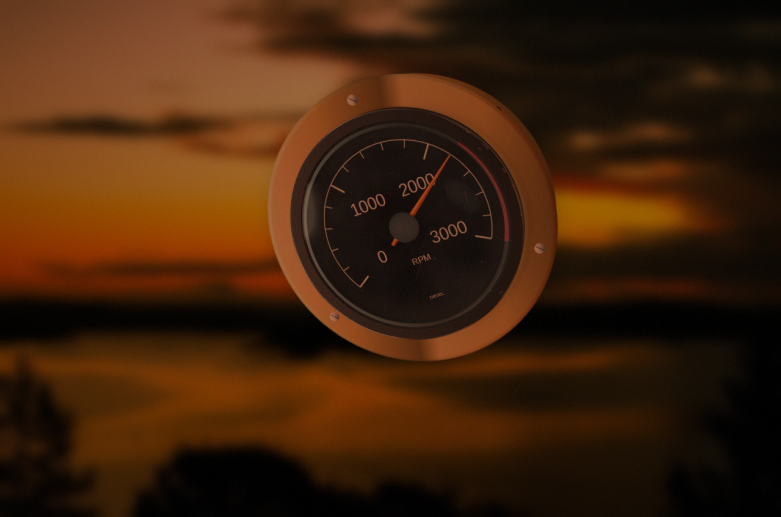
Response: 2200 rpm
